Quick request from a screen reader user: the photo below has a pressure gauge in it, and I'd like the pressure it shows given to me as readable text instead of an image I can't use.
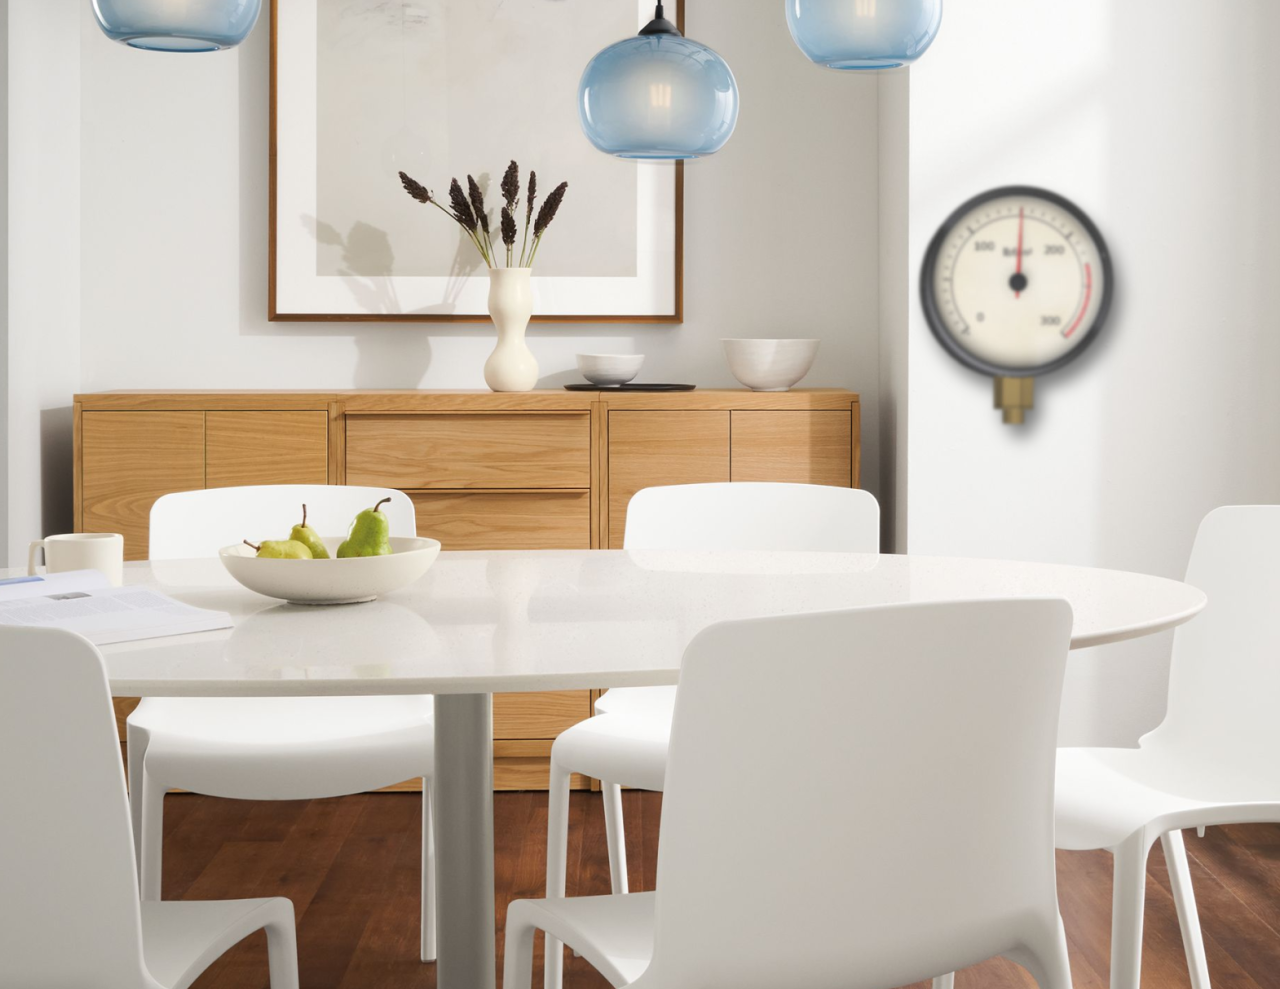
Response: 150 psi
